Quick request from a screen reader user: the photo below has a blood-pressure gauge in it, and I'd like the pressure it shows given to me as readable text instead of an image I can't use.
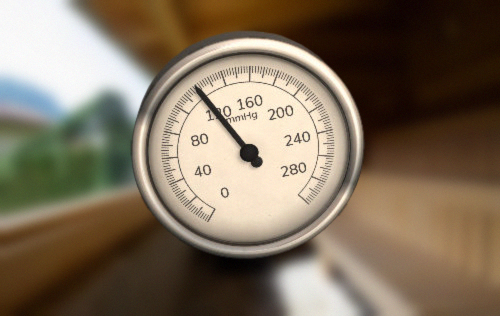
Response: 120 mmHg
